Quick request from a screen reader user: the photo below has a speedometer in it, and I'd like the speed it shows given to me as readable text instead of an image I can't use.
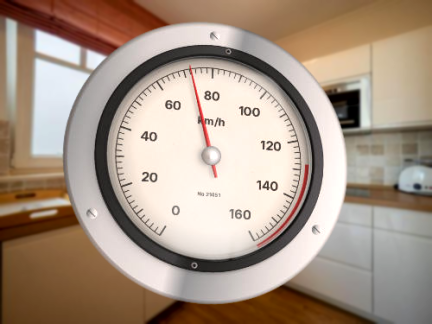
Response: 72 km/h
